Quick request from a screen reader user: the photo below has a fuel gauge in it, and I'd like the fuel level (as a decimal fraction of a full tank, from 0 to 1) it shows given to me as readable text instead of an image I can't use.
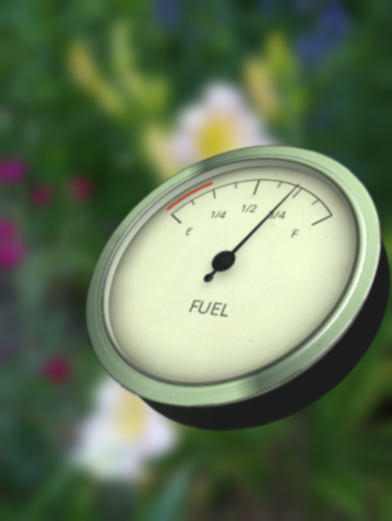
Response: 0.75
